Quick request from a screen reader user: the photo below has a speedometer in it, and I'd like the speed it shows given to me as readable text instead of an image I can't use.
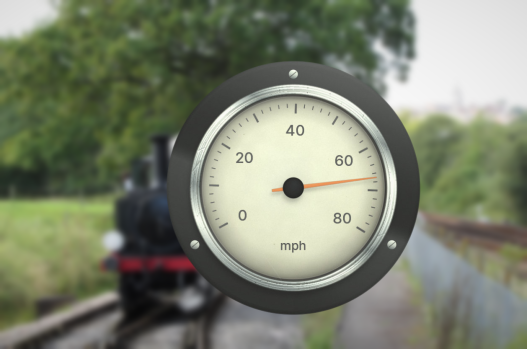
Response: 67 mph
